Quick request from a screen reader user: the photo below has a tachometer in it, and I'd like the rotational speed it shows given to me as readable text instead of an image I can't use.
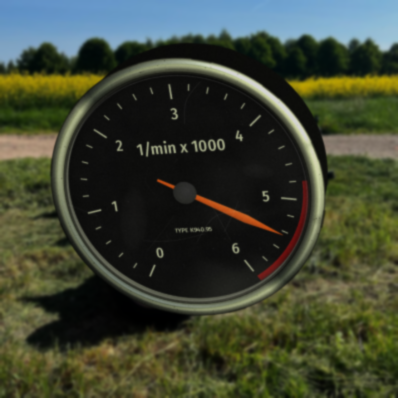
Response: 5400 rpm
